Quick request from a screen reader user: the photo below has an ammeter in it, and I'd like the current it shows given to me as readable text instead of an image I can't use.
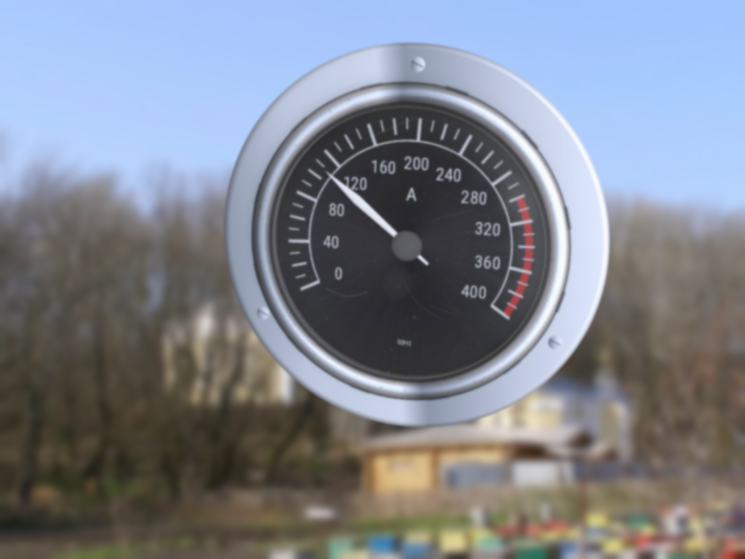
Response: 110 A
